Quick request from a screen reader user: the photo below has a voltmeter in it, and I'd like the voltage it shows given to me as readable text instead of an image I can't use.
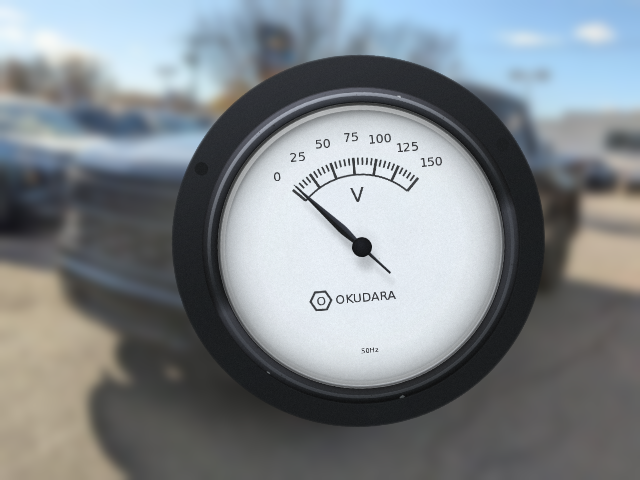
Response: 5 V
